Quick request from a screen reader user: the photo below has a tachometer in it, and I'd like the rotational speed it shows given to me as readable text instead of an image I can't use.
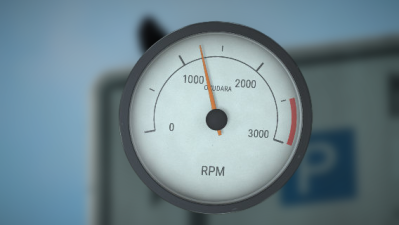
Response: 1250 rpm
